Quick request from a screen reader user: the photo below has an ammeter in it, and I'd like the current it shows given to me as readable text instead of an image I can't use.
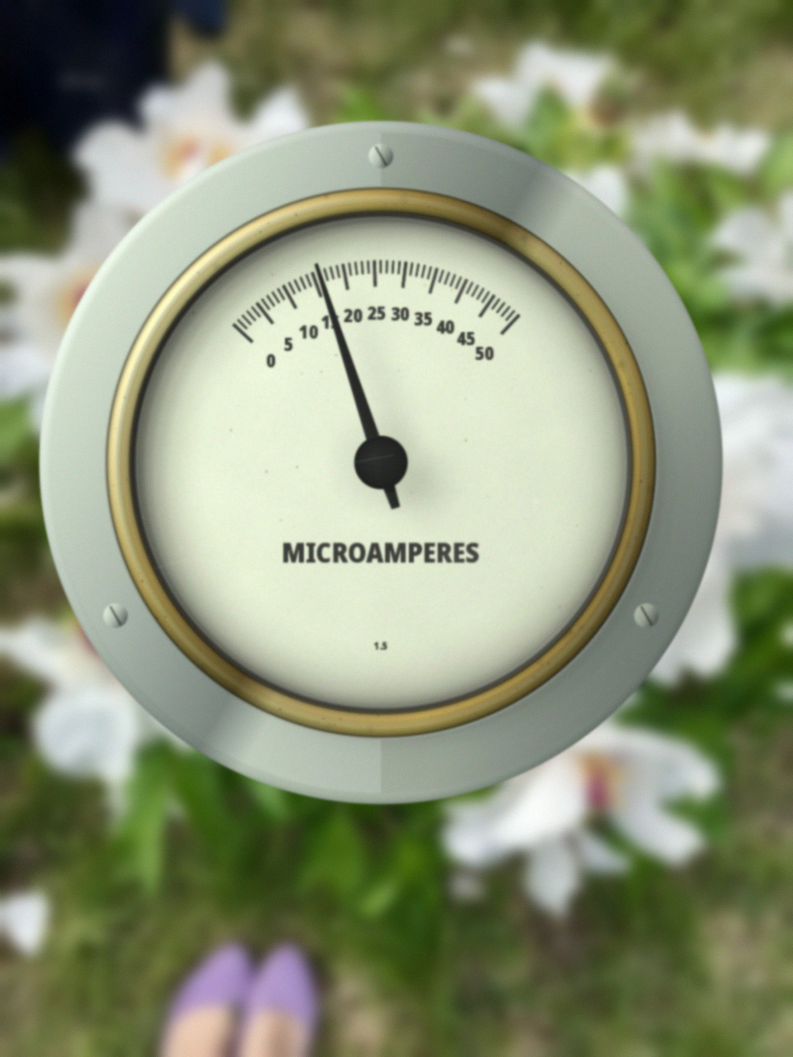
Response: 16 µA
